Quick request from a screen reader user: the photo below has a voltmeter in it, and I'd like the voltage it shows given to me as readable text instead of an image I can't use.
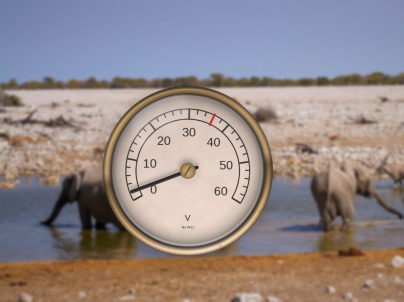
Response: 2 V
